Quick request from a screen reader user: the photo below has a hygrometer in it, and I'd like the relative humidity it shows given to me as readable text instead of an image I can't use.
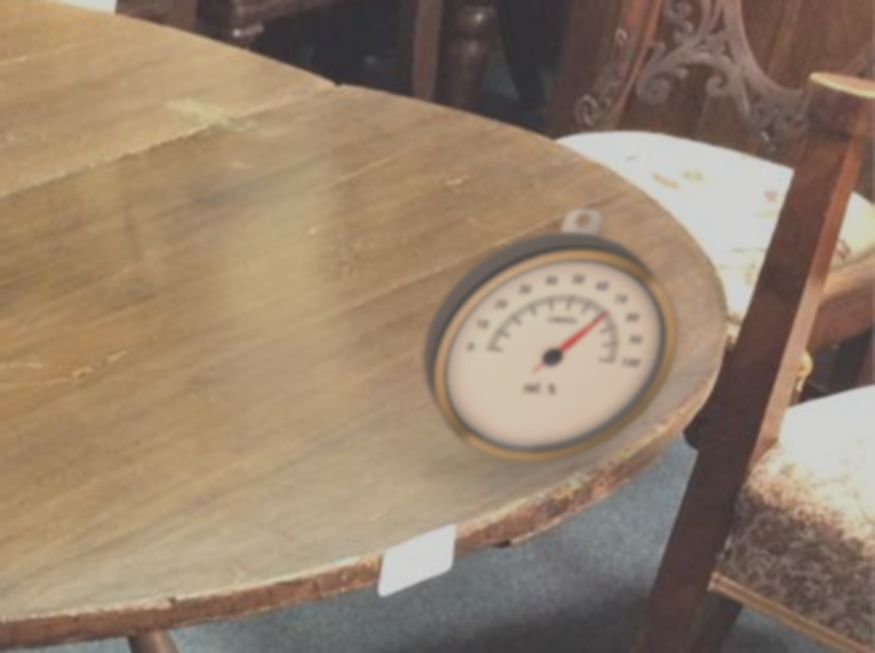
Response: 70 %
